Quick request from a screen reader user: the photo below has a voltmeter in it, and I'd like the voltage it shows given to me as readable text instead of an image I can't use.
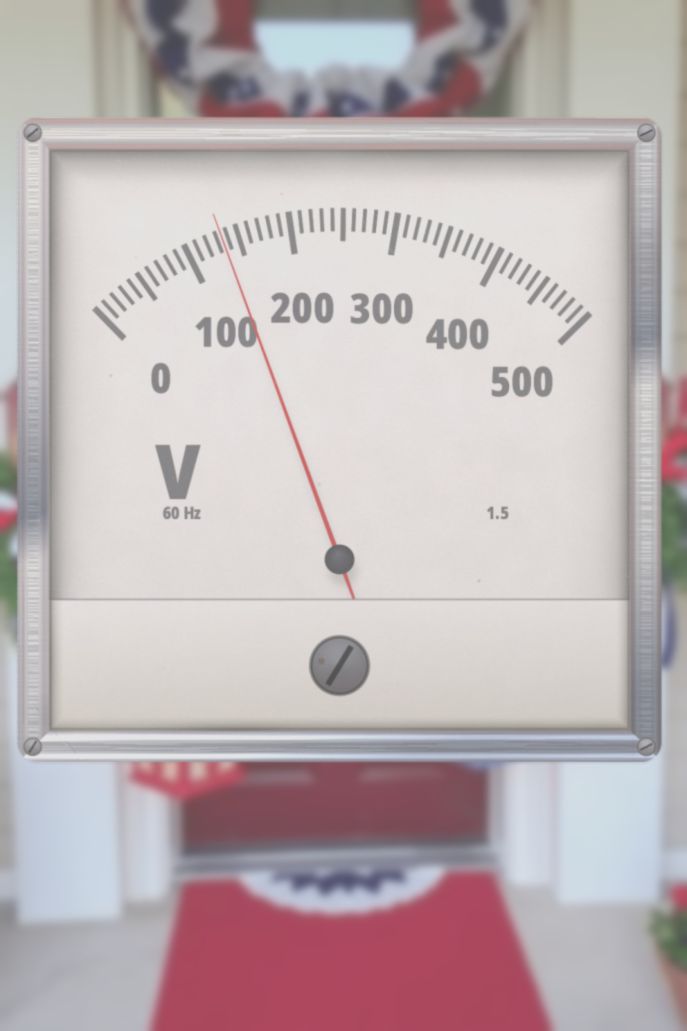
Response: 135 V
